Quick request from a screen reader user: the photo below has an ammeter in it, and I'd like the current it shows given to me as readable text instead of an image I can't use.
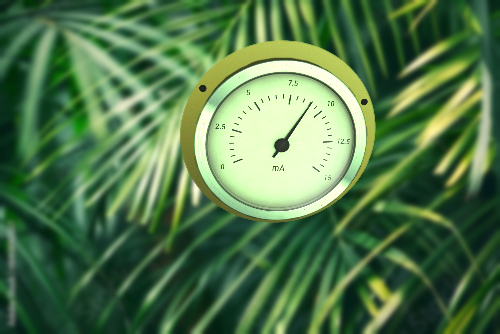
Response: 9 mA
